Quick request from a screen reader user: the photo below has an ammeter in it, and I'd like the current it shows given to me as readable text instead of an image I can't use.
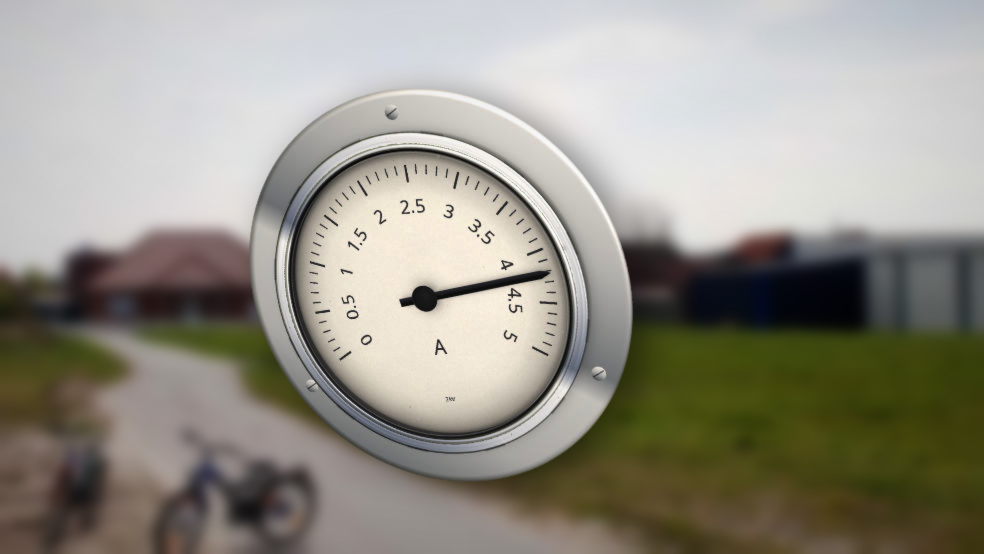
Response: 4.2 A
